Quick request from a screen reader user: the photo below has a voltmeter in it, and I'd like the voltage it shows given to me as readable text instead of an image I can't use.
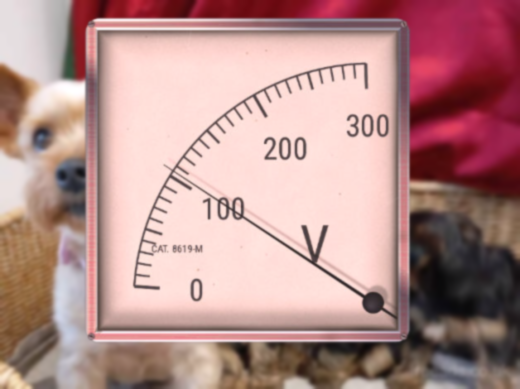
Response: 105 V
